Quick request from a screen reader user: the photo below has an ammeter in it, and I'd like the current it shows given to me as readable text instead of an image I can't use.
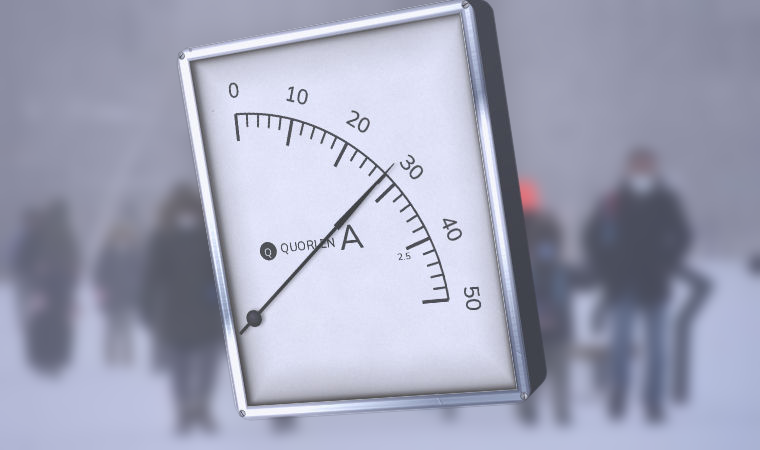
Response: 28 A
